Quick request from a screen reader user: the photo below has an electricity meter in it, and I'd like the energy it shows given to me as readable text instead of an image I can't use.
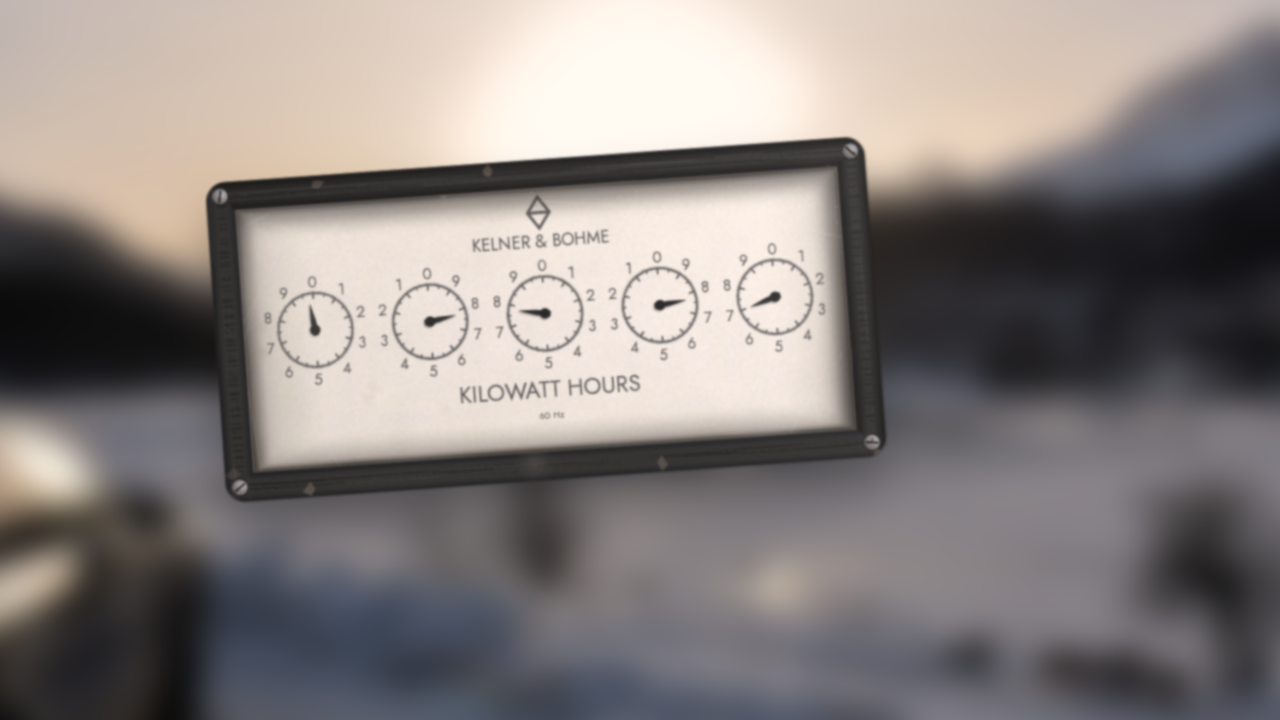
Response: 97777 kWh
